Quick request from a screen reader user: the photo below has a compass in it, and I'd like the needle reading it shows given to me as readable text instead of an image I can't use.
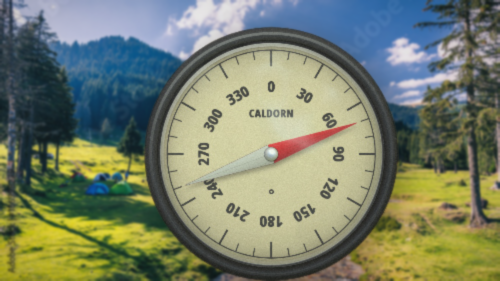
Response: 70 °
